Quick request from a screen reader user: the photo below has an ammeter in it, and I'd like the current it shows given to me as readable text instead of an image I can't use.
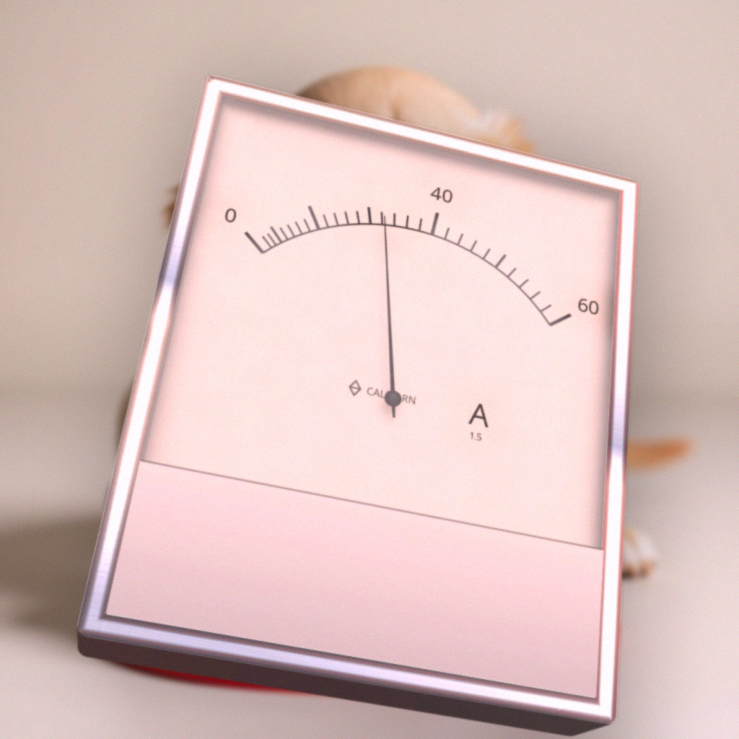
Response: 32 A
